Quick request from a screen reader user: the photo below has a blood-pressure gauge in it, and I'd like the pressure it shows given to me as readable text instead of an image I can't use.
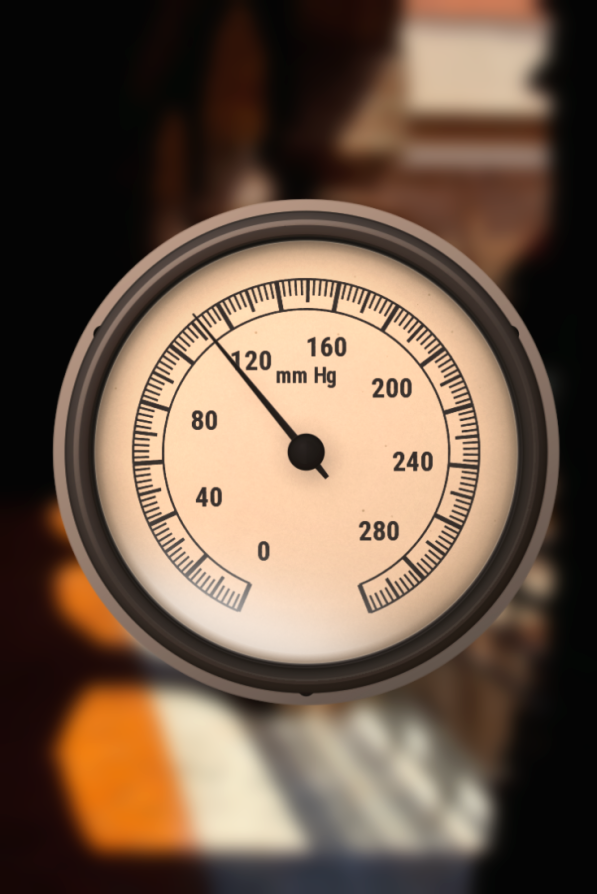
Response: 112 mmHg
